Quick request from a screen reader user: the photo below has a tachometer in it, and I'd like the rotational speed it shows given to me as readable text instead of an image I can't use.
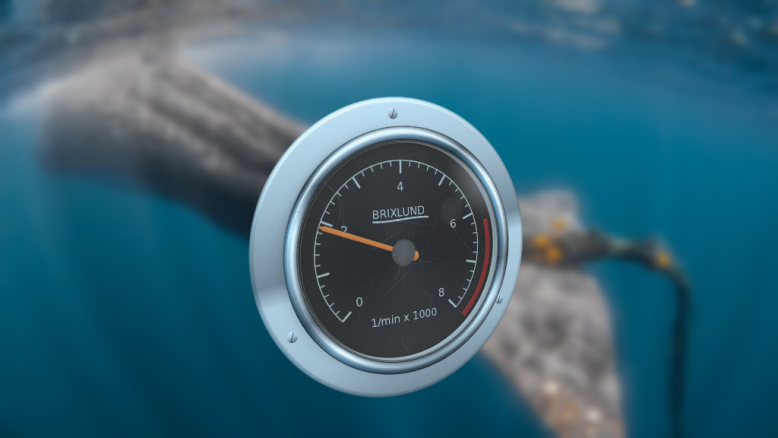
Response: 1900 rpm
